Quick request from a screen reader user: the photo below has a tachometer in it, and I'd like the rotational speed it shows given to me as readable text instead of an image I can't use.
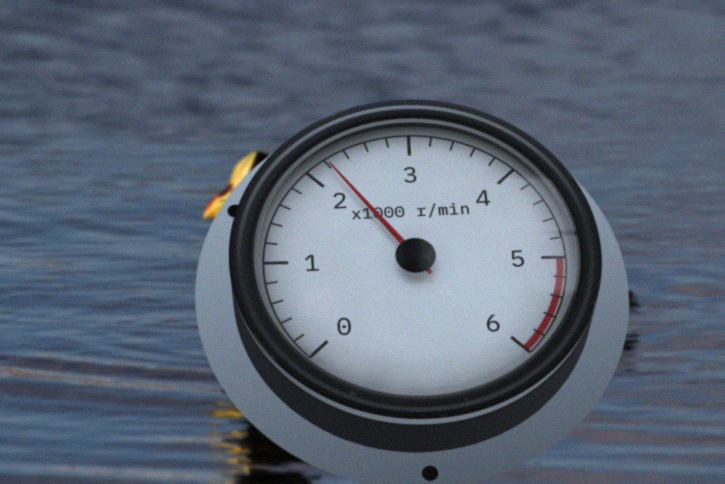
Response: 2200 rpm
